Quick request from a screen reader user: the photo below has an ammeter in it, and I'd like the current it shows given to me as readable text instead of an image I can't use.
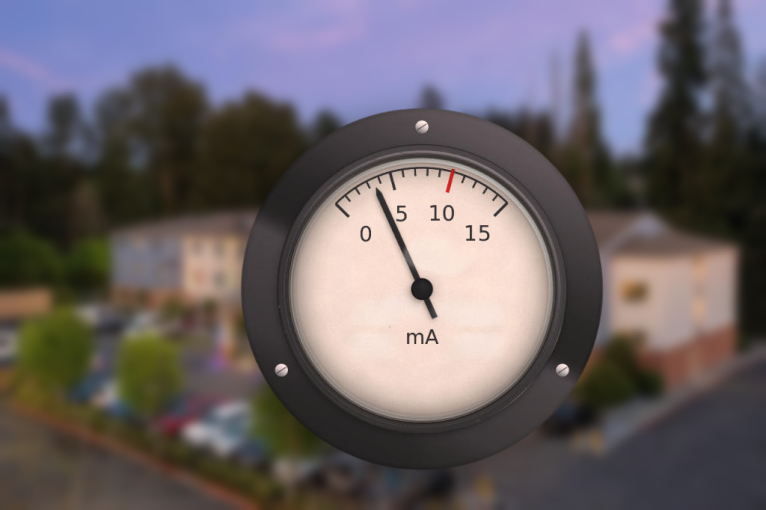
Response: 3.5 mA
